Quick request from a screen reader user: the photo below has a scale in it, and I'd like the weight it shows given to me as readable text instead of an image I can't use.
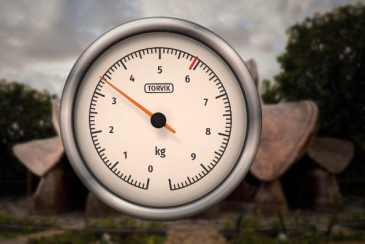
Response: 3.4 kg
